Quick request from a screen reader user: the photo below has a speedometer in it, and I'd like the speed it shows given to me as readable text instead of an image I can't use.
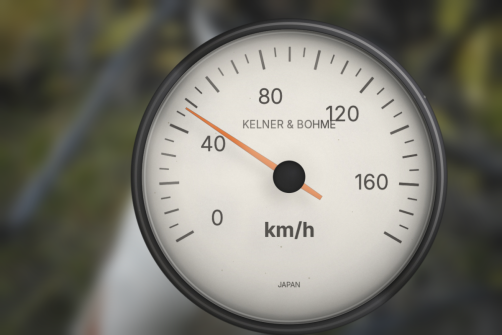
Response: 47.5 km/h
